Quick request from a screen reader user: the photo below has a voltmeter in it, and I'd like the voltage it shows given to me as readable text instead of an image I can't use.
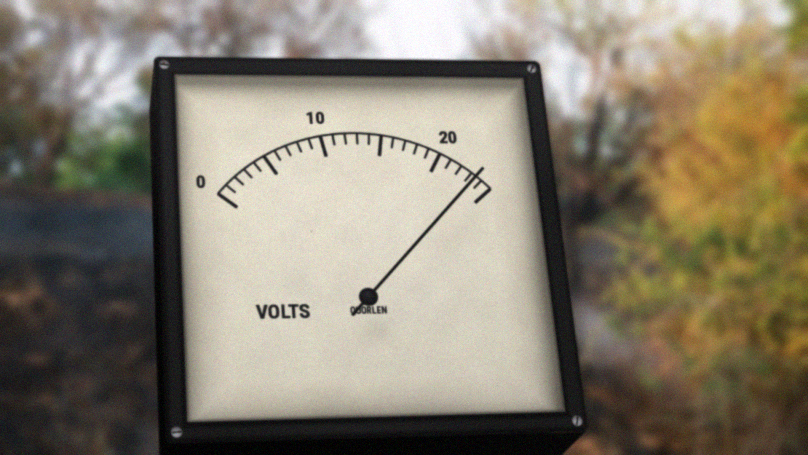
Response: 23.5 V
